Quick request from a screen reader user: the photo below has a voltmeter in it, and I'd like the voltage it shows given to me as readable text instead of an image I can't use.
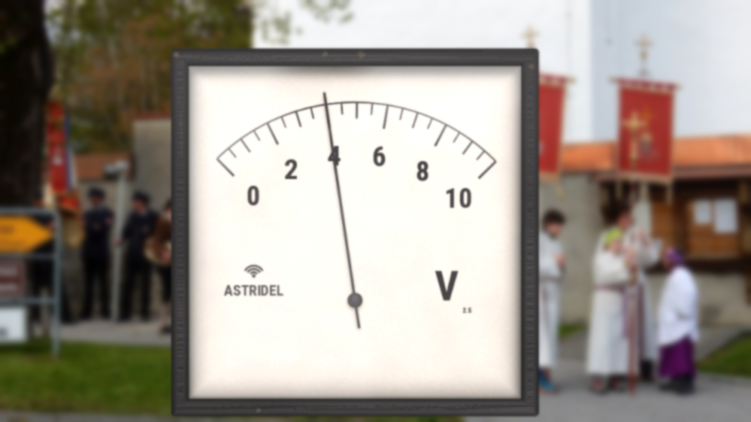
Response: 4 V
